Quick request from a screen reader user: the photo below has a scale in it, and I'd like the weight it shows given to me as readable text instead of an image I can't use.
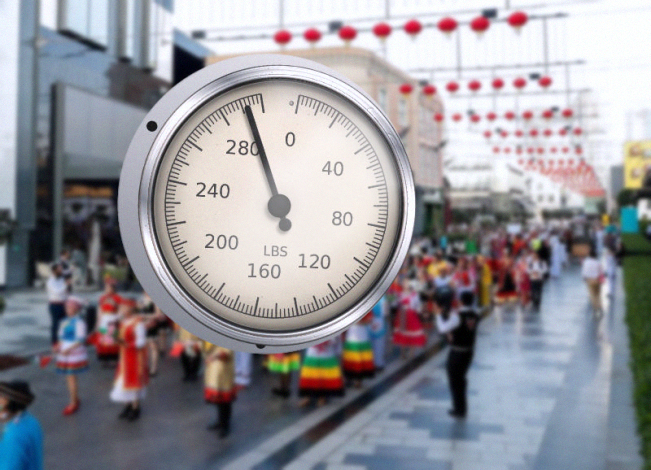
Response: 292 lb
